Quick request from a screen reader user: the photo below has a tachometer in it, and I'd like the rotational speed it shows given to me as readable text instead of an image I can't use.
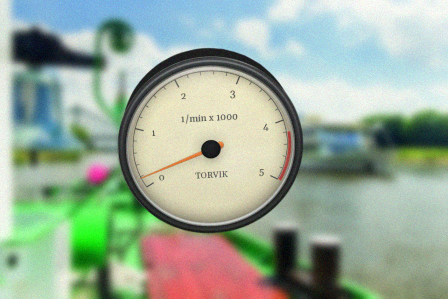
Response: 200 rpm
